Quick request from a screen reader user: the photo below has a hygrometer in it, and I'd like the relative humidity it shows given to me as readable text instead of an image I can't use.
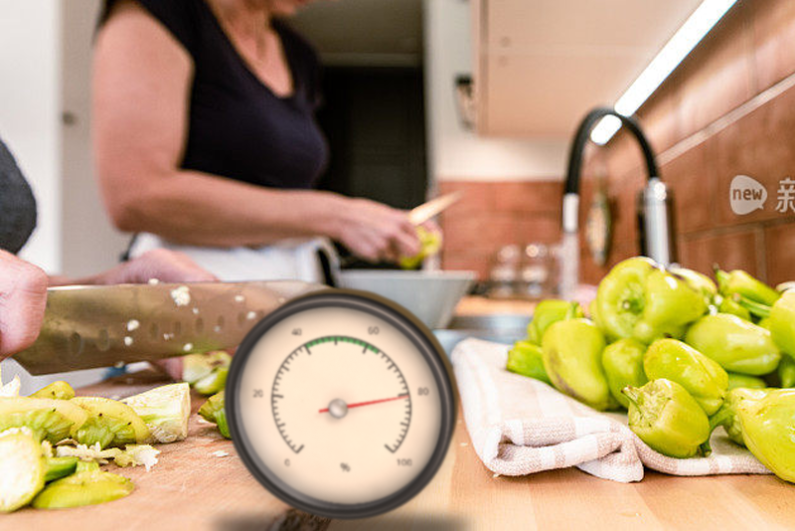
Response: 80 %
